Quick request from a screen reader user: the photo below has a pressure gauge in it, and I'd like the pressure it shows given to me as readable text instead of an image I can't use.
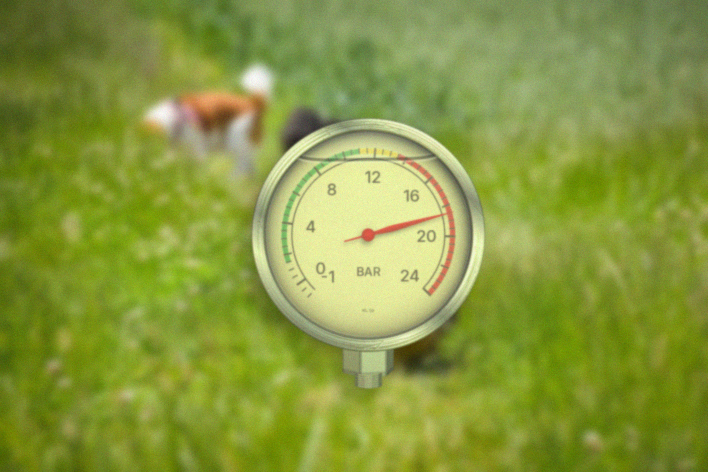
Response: 18.5 bar
